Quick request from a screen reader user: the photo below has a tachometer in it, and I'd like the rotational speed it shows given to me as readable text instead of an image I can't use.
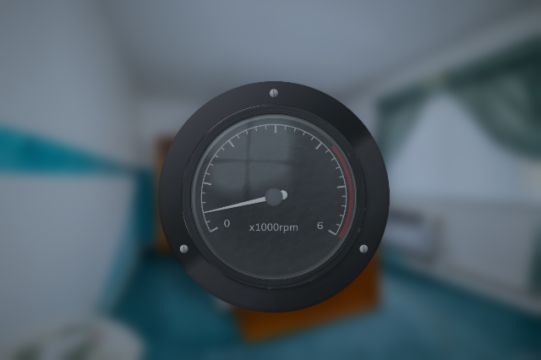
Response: 400 rpm
